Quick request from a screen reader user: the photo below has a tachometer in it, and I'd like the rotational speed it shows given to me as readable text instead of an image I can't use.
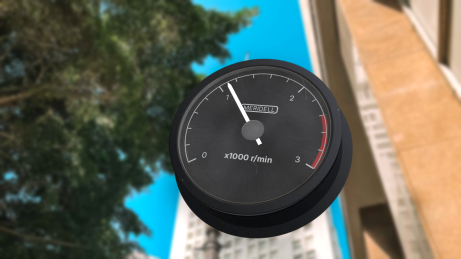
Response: 1100 rpm
